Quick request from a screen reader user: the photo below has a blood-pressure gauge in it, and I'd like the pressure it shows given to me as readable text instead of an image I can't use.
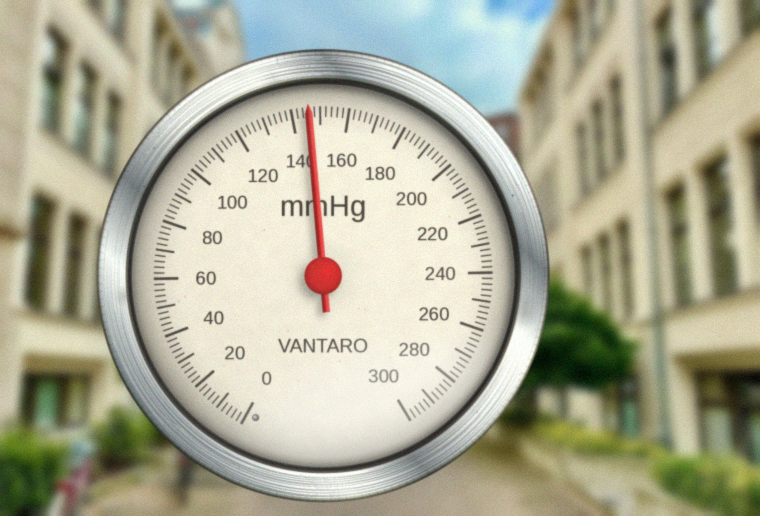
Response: 146 mmHg
